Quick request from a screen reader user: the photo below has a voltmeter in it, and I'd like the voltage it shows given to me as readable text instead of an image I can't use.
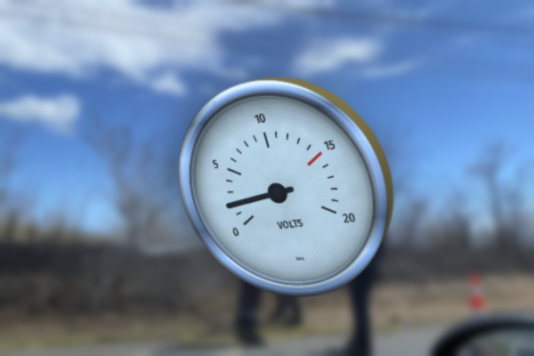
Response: 2 V
